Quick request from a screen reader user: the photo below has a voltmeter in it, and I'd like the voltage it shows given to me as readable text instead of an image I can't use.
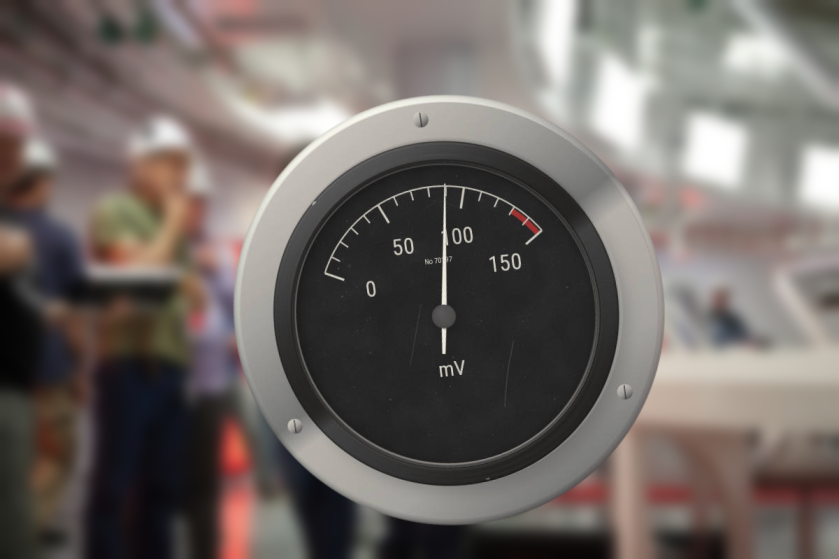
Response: 90 mV
